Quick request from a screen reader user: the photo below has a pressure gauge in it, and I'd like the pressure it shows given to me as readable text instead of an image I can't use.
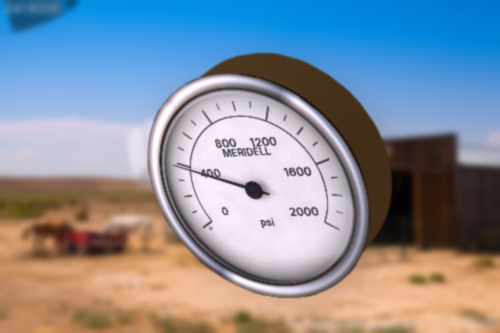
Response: 400 psi
